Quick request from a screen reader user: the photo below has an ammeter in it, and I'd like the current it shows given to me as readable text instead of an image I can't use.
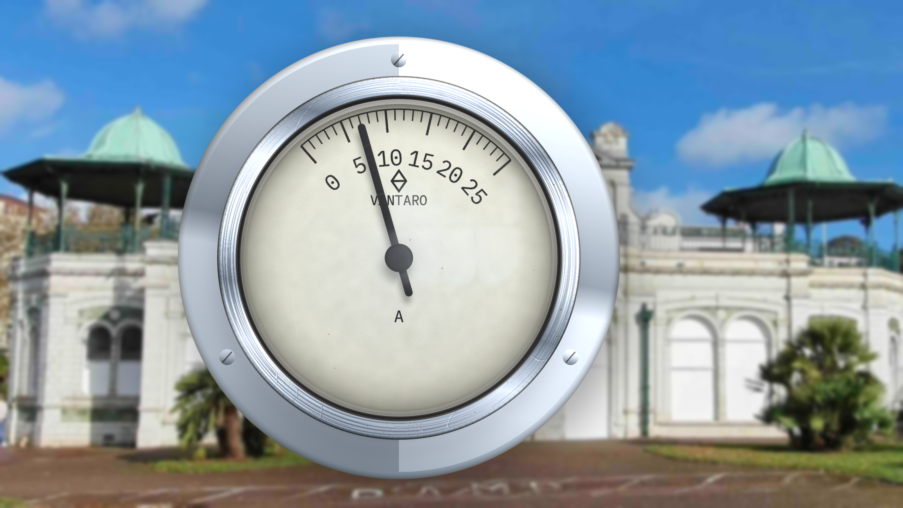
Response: 7 A
